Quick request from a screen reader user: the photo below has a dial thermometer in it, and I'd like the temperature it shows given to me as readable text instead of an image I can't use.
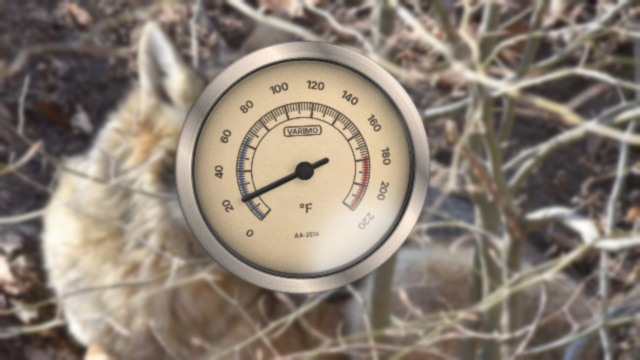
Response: 20 °F
